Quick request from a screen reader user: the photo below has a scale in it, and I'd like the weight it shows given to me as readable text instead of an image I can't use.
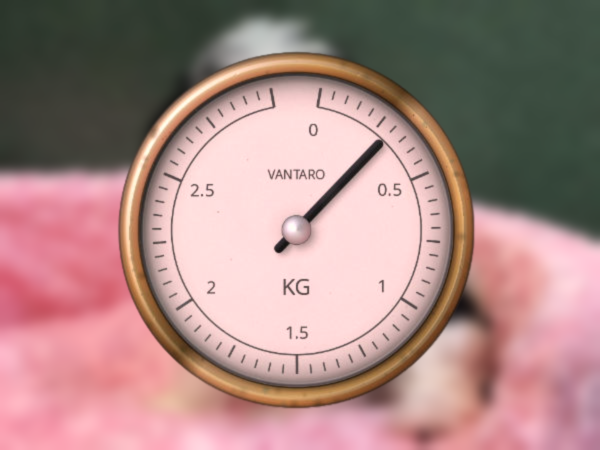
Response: 0.3 kg
